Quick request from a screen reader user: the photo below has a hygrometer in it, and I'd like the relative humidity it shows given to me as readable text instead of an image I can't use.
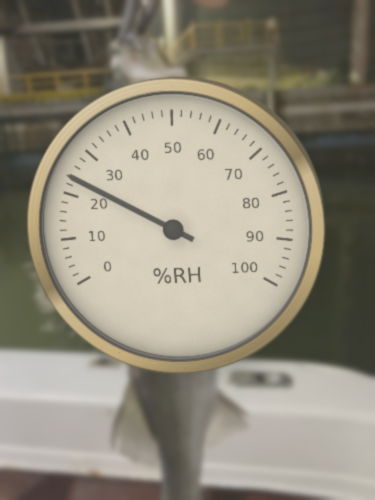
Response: 24 %
